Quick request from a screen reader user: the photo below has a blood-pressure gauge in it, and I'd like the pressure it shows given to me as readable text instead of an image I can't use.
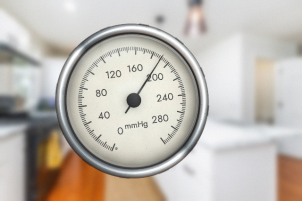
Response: 190 mmHg
